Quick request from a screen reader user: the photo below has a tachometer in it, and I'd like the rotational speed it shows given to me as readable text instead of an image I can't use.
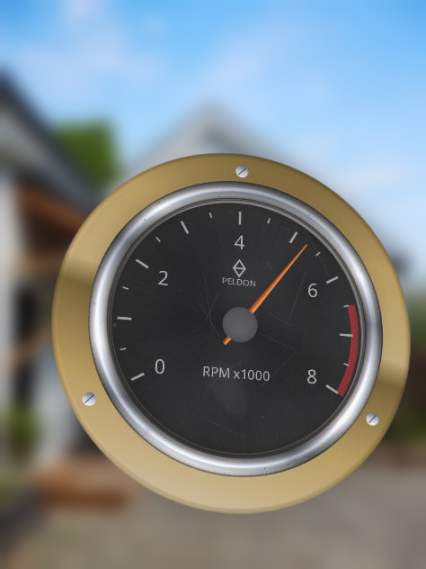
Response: 5250 rpm
